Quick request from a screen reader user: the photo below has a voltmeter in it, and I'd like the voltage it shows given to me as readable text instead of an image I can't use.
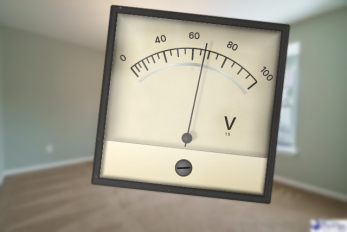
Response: 67.5 V
